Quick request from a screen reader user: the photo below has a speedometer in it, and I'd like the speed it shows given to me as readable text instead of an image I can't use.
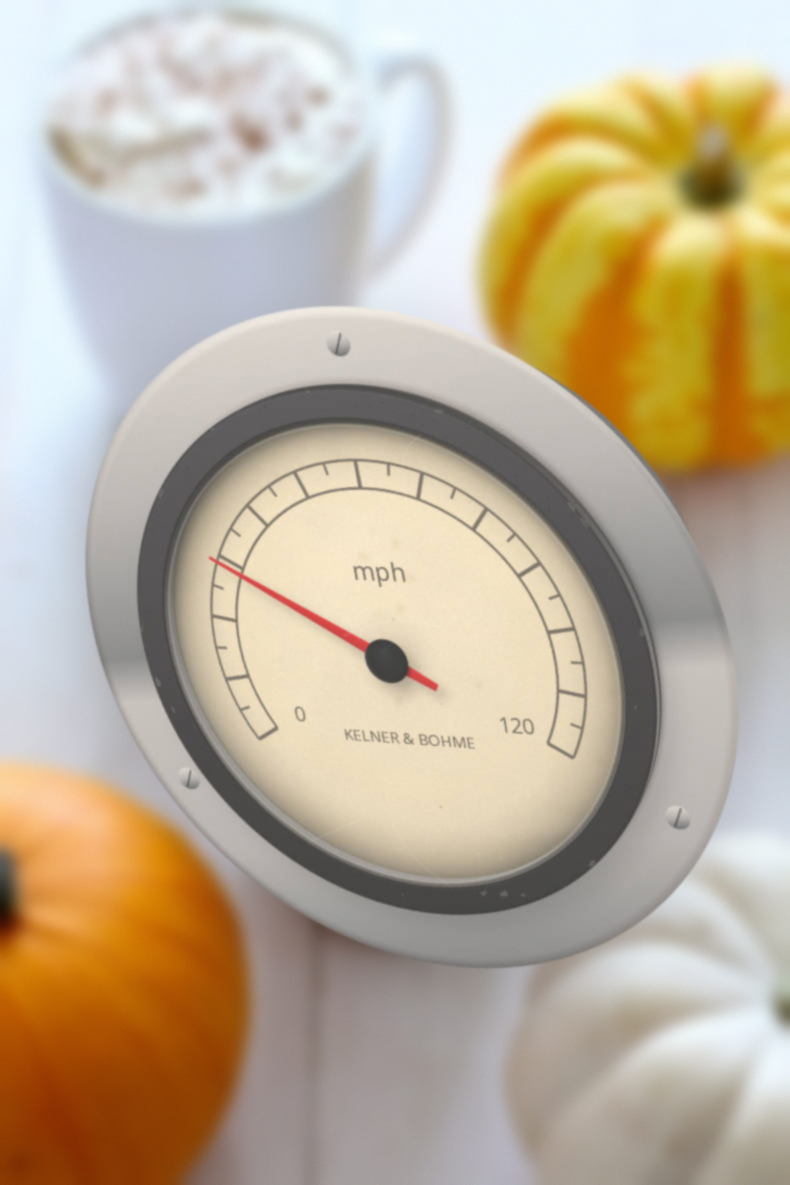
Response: 30 mph
